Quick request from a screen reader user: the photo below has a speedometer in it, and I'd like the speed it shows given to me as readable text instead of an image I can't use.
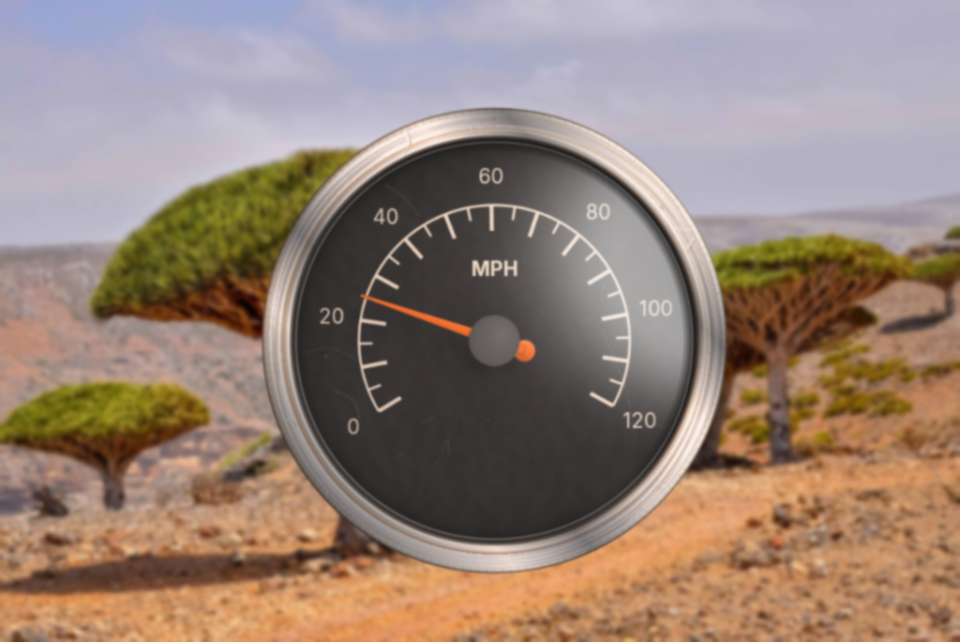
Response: 25 mph
